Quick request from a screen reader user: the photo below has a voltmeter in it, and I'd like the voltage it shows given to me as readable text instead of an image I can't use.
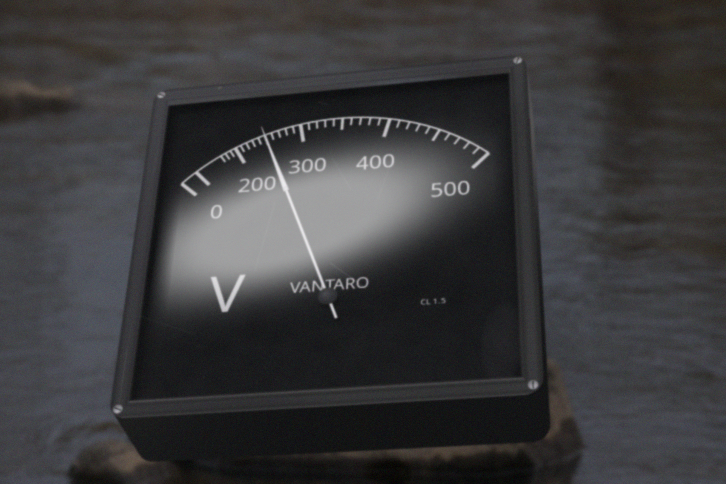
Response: 250 V
